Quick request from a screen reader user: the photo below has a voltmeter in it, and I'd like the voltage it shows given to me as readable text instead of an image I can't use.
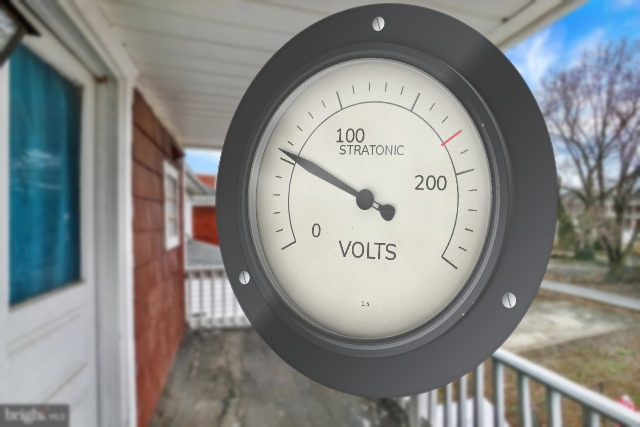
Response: 55 V
